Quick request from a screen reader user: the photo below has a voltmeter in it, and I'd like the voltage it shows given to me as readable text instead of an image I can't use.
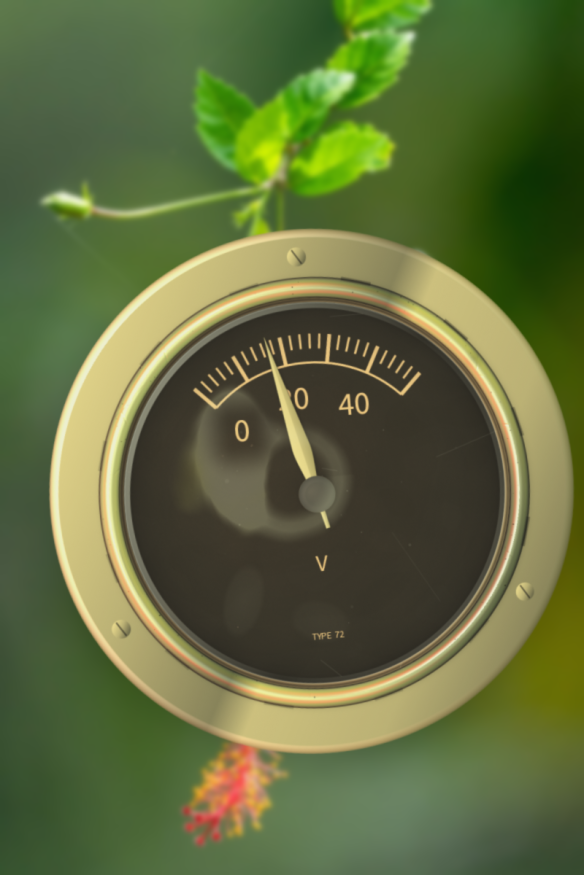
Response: 17 V
